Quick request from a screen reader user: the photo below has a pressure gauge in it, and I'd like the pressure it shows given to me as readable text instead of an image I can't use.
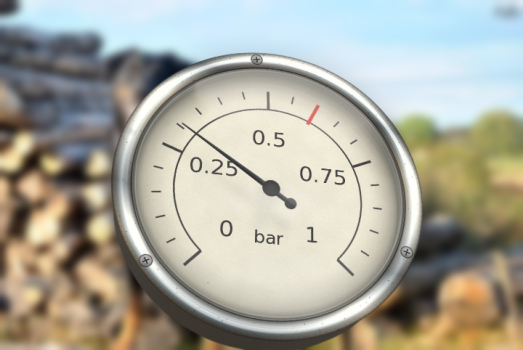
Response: 0.3 bar
